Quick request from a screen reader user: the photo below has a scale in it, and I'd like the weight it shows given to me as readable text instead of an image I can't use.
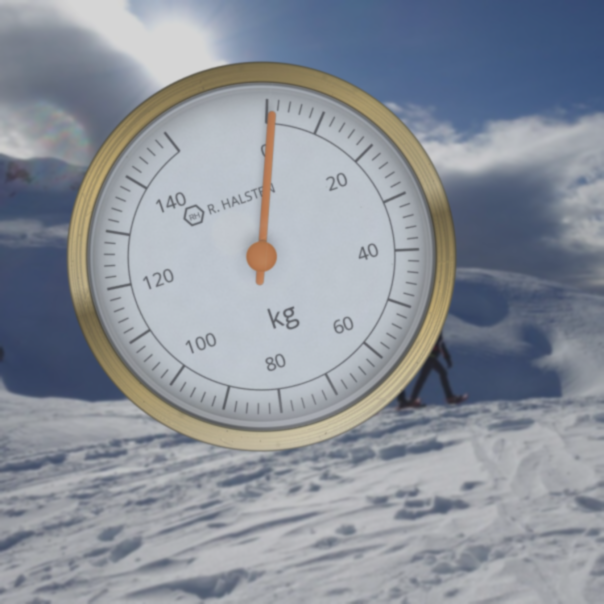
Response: 1 kg
